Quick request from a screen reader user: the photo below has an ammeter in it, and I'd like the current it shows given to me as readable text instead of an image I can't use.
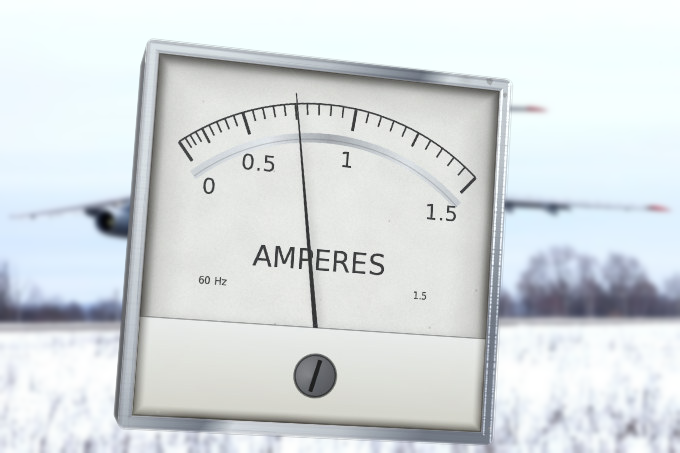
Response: 0.75 A
